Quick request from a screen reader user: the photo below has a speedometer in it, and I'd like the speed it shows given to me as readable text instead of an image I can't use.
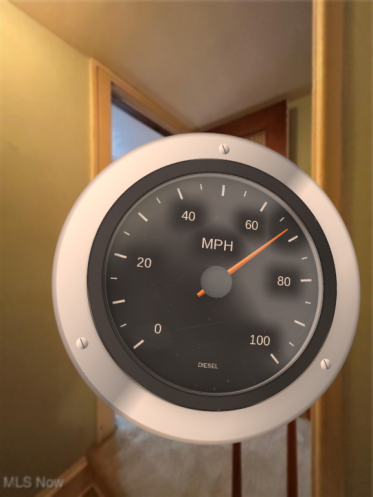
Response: 67.5 mph
